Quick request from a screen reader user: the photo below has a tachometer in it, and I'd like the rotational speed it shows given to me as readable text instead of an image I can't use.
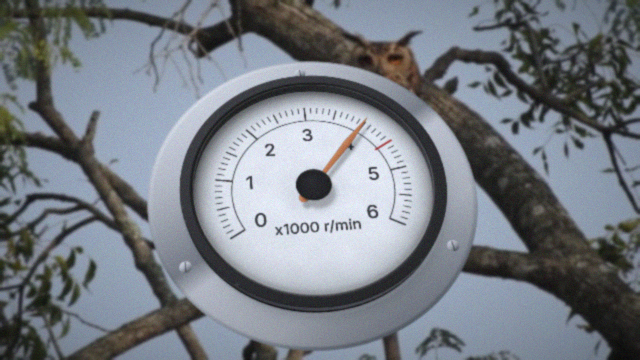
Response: 4000 rpm
